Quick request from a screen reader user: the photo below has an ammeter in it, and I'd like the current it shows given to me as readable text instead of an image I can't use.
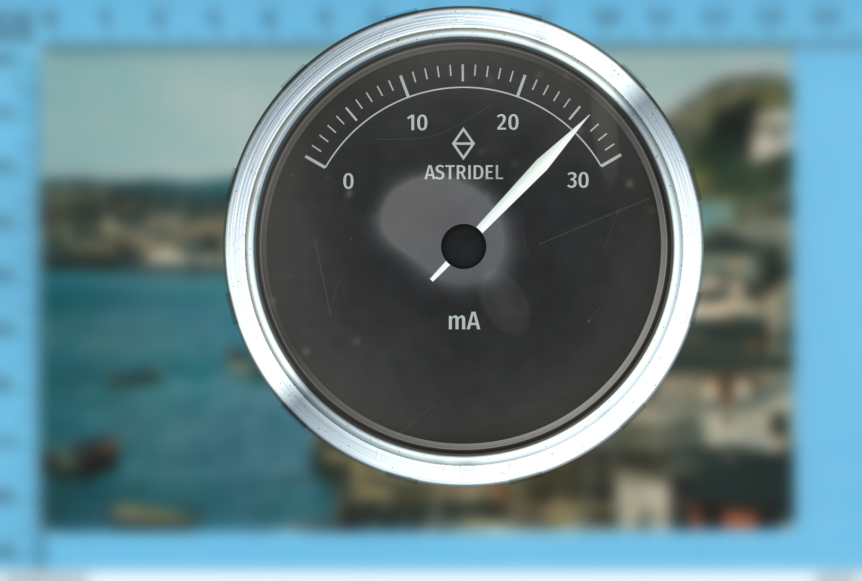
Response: 26 mA
